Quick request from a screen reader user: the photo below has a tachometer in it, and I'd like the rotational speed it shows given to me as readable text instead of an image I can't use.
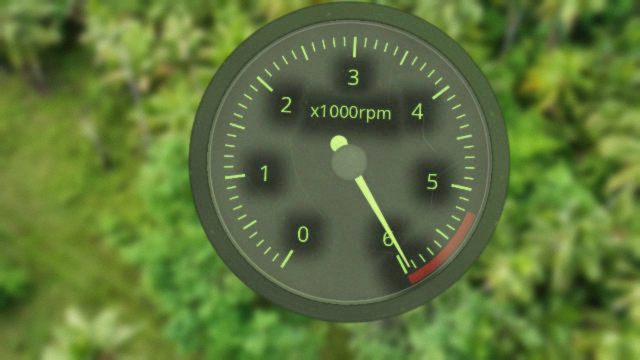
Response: 5950 rpm
